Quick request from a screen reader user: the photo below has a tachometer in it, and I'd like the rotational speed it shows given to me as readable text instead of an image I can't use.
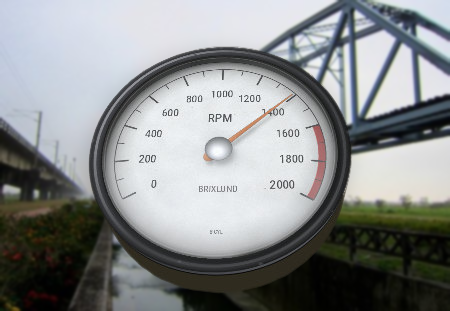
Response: 1400 rpm
